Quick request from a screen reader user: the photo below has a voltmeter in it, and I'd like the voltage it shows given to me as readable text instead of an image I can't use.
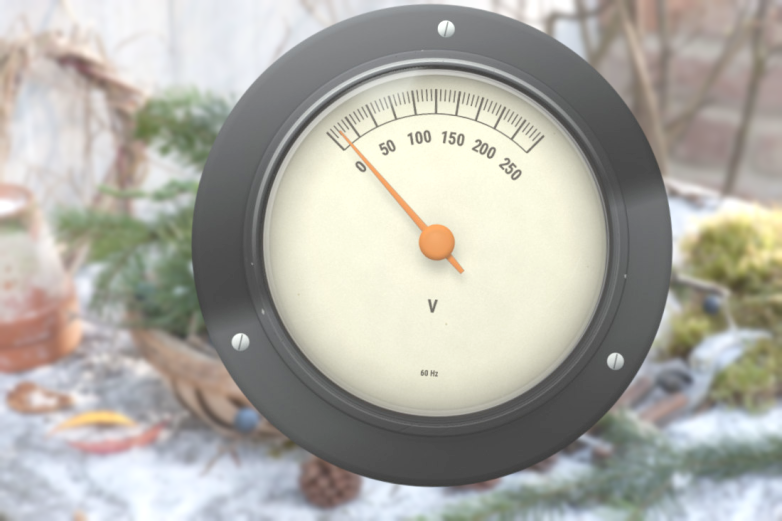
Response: 10 V
